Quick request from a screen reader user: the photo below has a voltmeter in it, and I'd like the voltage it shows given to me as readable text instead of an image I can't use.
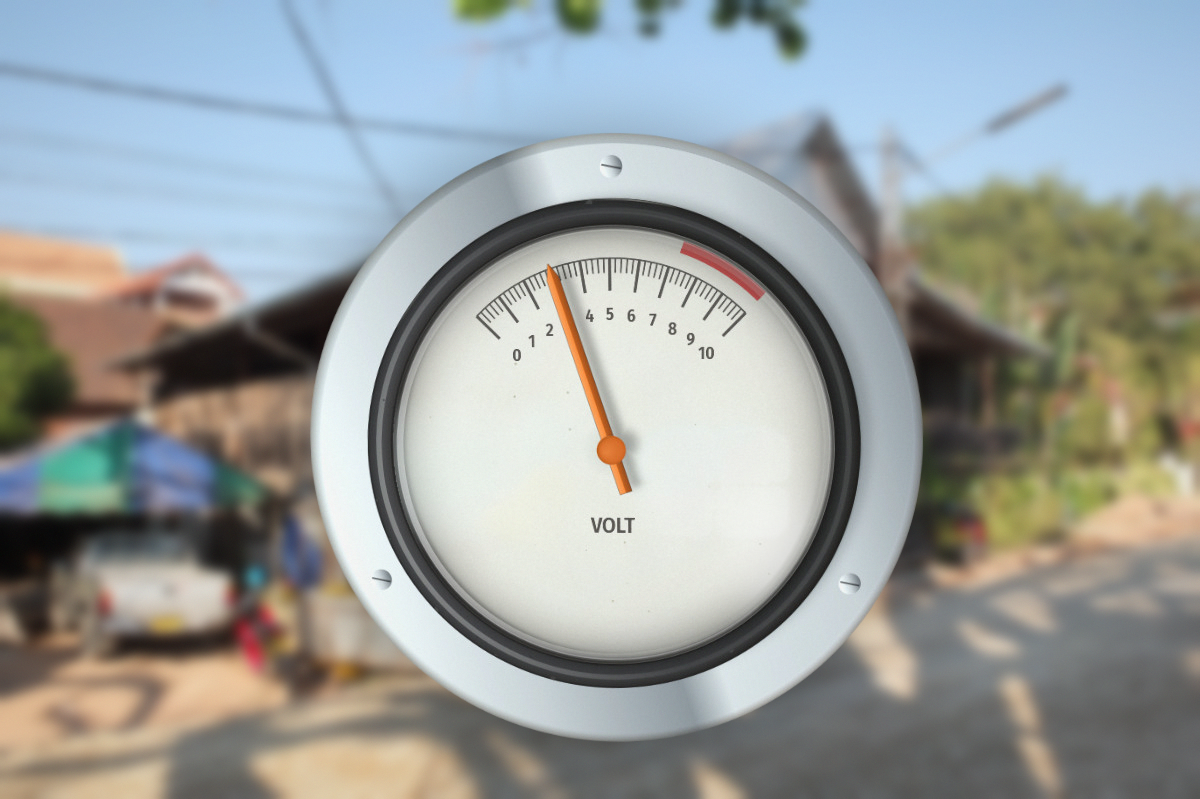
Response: 3 V
